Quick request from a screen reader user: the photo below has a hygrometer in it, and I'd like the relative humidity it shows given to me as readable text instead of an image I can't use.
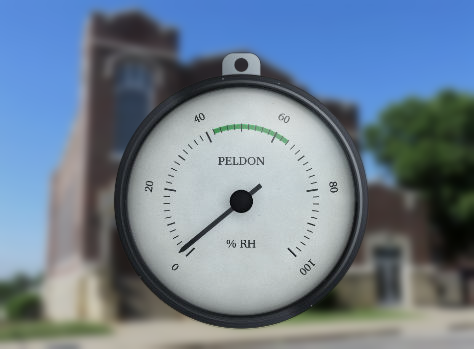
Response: 2 %
